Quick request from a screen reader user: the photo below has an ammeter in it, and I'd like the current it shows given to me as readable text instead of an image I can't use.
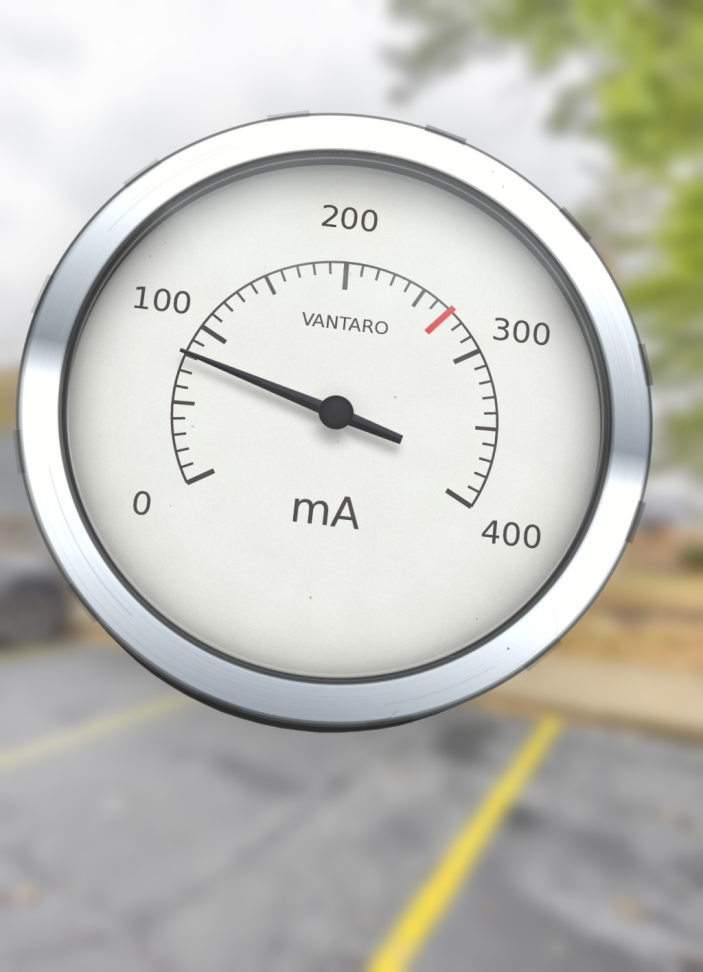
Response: 80 mA
